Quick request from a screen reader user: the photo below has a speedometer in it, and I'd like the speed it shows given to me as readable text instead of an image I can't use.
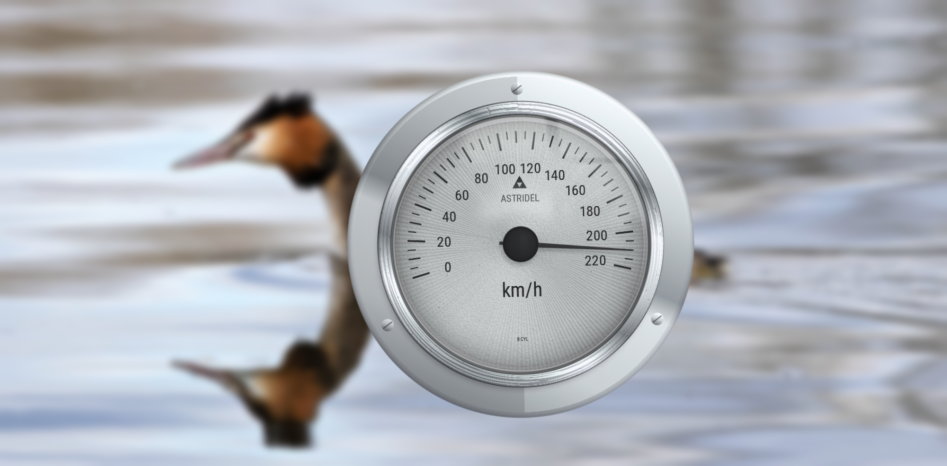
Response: 210 km/h
